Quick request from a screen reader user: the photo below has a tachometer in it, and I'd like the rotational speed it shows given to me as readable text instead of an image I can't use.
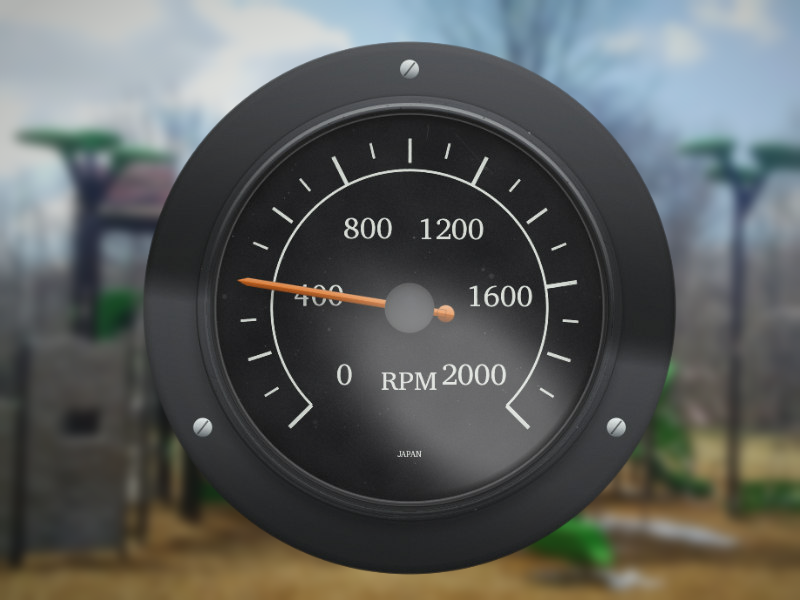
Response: 400 rpm
